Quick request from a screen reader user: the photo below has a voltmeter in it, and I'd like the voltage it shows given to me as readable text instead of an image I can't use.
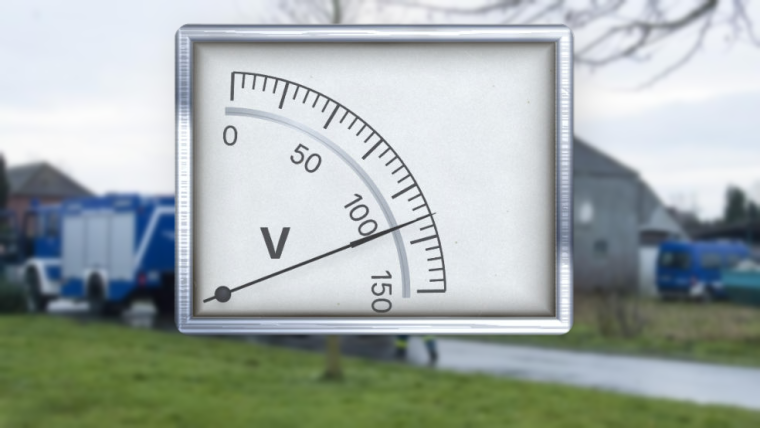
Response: 115 V
